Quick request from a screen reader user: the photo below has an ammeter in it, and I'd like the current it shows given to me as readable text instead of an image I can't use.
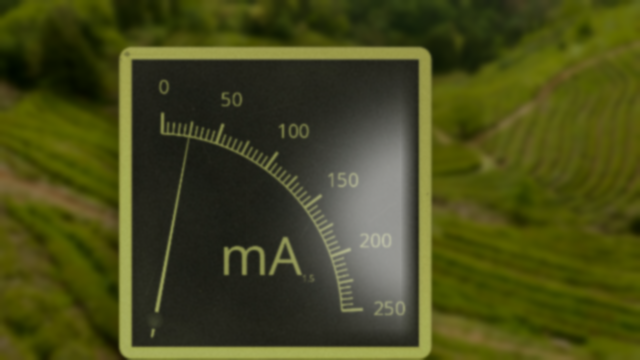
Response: 25 mA
